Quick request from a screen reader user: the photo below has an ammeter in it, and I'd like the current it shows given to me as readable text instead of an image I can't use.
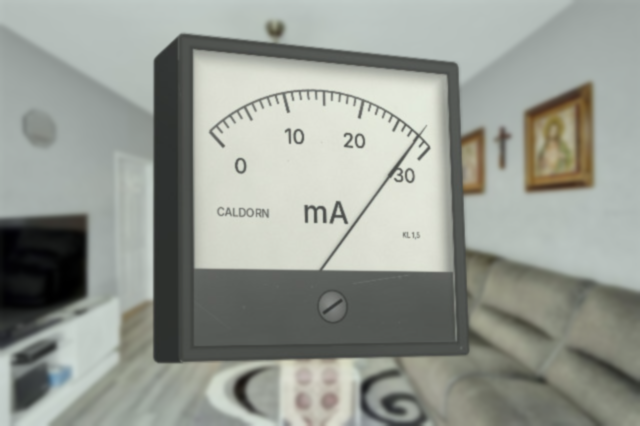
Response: 28 mA
